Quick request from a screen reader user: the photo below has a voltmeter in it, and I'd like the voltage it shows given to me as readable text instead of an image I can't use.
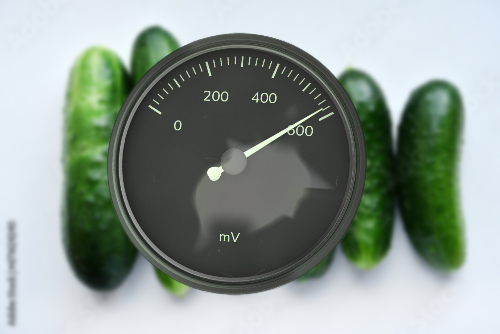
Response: 580 mV
